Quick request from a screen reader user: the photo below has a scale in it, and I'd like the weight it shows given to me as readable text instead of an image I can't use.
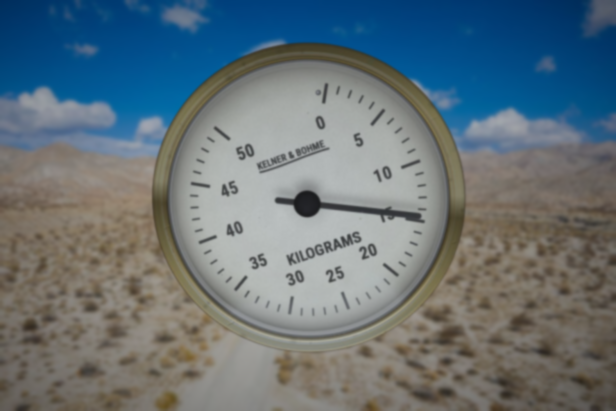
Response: 14.5 kg
